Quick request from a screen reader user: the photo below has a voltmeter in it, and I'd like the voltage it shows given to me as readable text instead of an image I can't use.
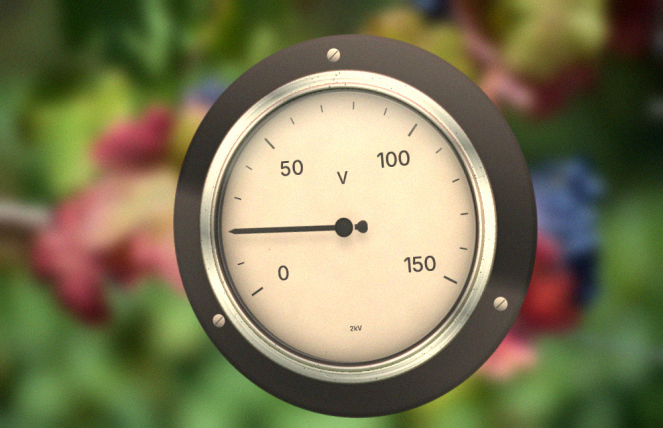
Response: 20 V
